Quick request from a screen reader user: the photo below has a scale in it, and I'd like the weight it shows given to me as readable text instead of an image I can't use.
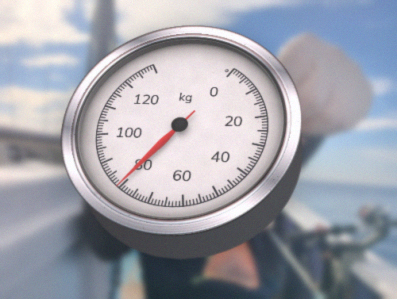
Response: 80 kg
